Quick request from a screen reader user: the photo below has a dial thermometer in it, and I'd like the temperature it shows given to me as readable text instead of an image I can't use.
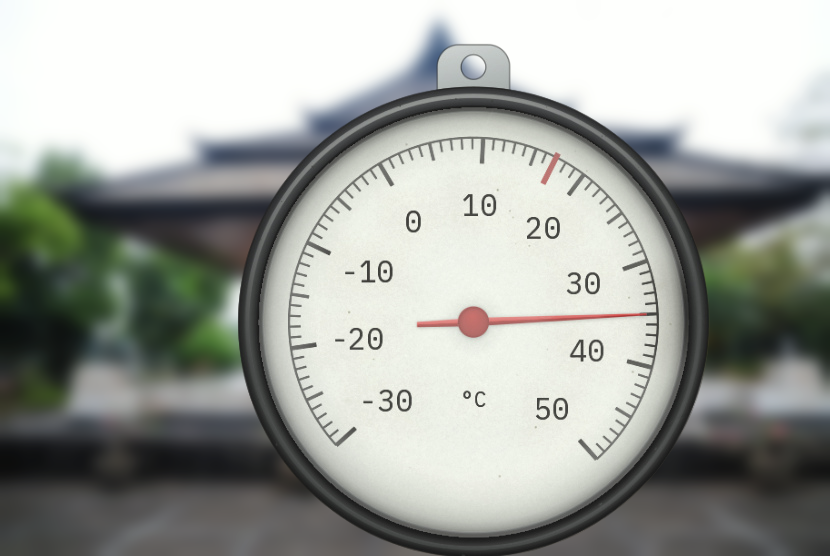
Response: 35 °C
